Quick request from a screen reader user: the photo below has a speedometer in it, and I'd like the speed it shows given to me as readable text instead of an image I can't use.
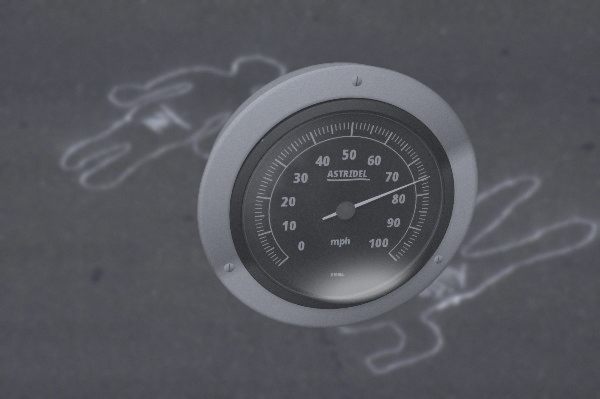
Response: 75 mph
